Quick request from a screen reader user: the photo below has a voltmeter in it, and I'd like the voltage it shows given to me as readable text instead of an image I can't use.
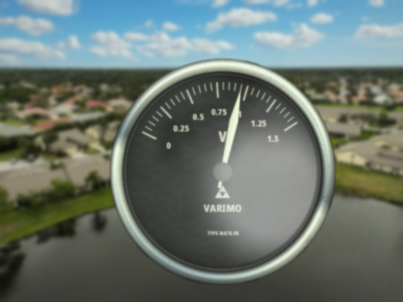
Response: 0.95 V
